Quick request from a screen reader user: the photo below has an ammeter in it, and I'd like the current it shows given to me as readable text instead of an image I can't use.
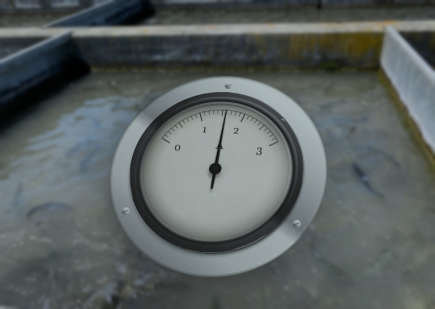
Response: 1.6 A
